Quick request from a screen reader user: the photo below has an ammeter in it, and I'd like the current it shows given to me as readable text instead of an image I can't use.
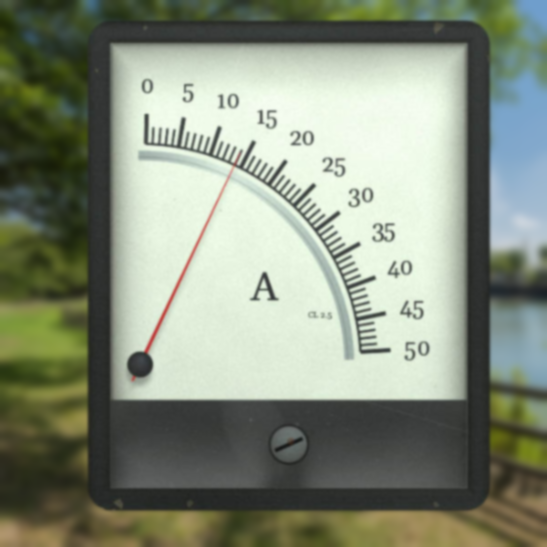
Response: 14 A
